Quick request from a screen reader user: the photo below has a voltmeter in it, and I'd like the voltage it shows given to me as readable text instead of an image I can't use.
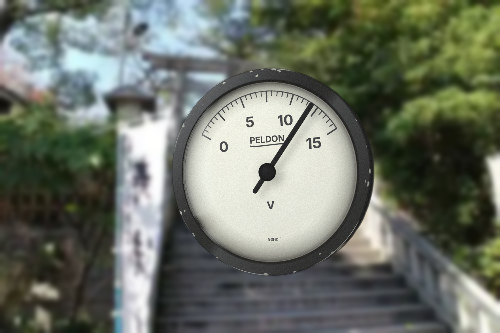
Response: 12 V
